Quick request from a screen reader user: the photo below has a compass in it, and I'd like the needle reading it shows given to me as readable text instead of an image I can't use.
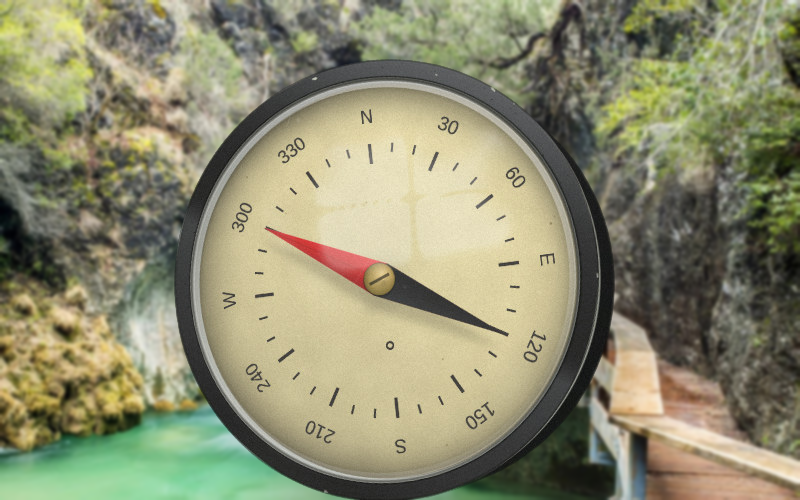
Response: 300 °
